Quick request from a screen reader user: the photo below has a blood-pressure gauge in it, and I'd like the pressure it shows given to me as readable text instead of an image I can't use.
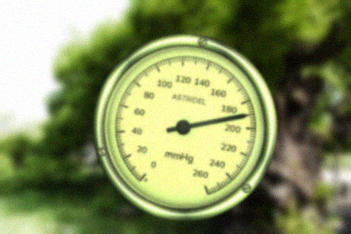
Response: 190 mmHg
